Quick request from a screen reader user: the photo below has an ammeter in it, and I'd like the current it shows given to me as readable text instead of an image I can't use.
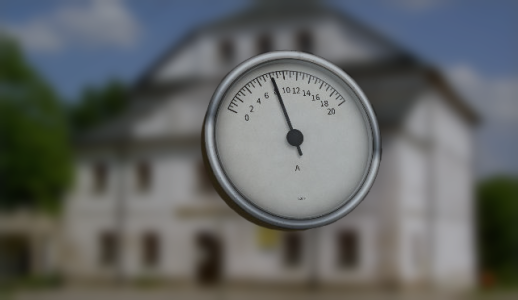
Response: 8 A
